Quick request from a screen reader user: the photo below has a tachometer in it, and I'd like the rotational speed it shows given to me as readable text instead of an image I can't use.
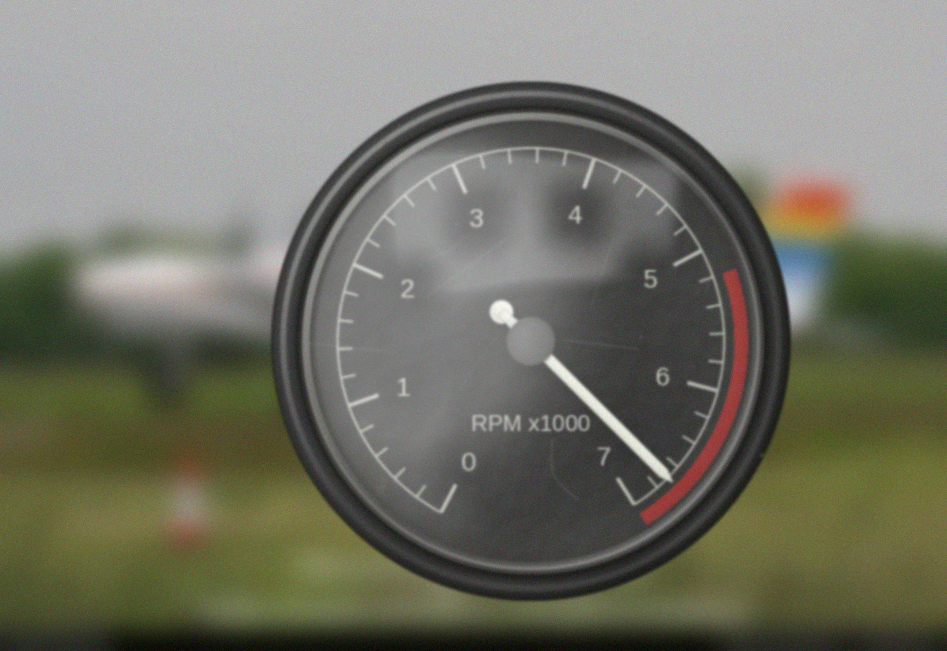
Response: 6700 rpm
